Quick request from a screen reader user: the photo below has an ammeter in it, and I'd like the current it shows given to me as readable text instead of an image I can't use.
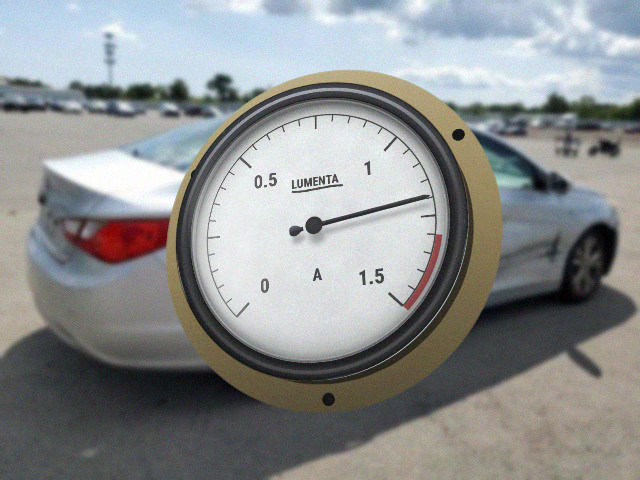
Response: 1.2 A
